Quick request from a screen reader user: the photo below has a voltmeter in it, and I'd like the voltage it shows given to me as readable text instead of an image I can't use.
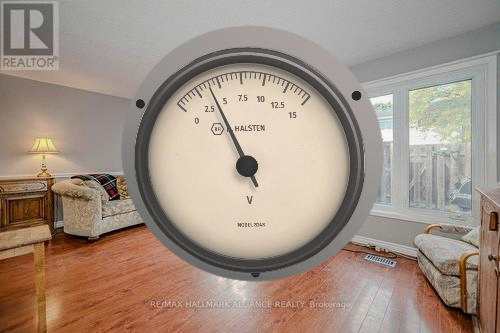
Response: 4 V
